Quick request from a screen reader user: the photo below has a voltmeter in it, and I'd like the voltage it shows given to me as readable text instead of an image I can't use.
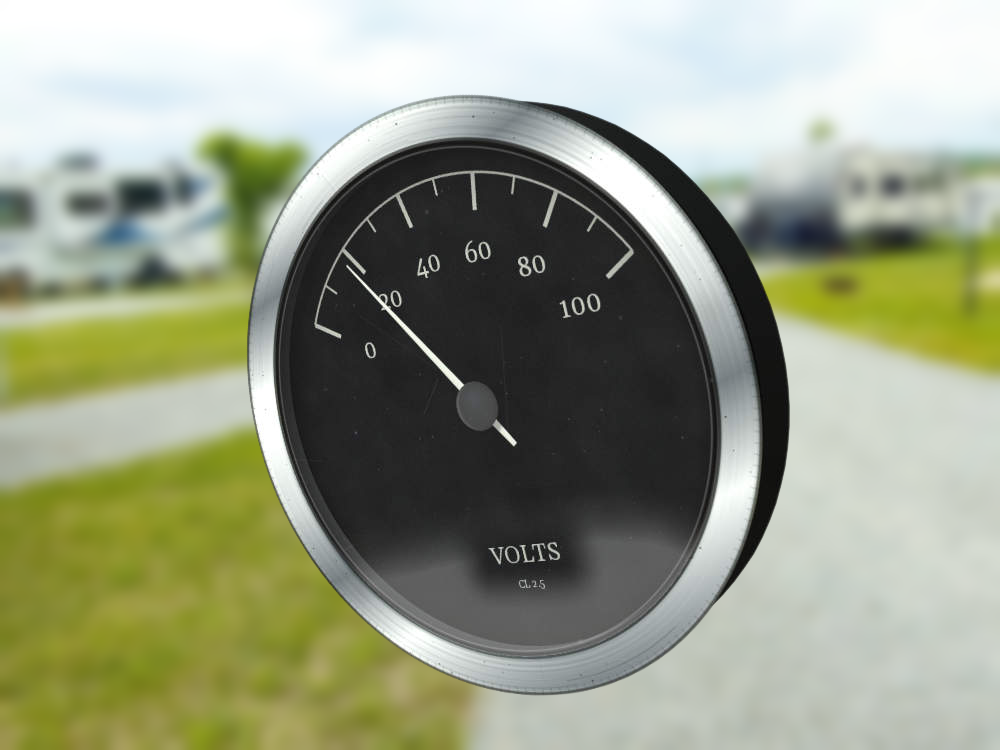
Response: 20 V
